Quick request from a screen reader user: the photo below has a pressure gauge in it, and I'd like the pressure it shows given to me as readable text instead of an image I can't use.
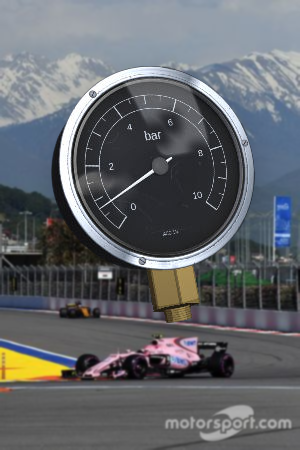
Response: 0.75 bar
